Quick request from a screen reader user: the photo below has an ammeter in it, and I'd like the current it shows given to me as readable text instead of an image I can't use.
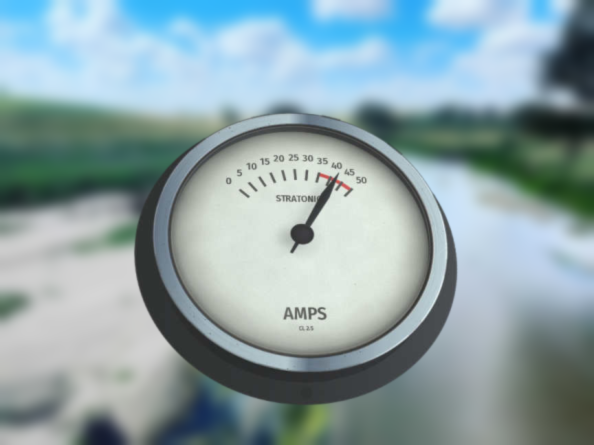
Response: 42.5 A
